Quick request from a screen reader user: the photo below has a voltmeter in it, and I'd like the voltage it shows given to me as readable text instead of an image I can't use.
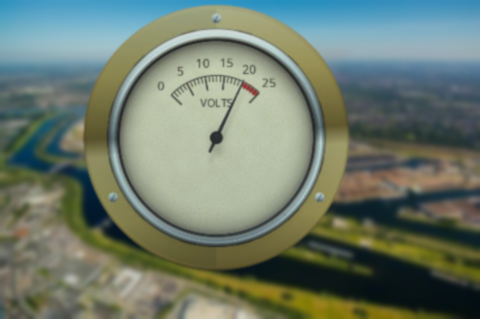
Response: 20 V
